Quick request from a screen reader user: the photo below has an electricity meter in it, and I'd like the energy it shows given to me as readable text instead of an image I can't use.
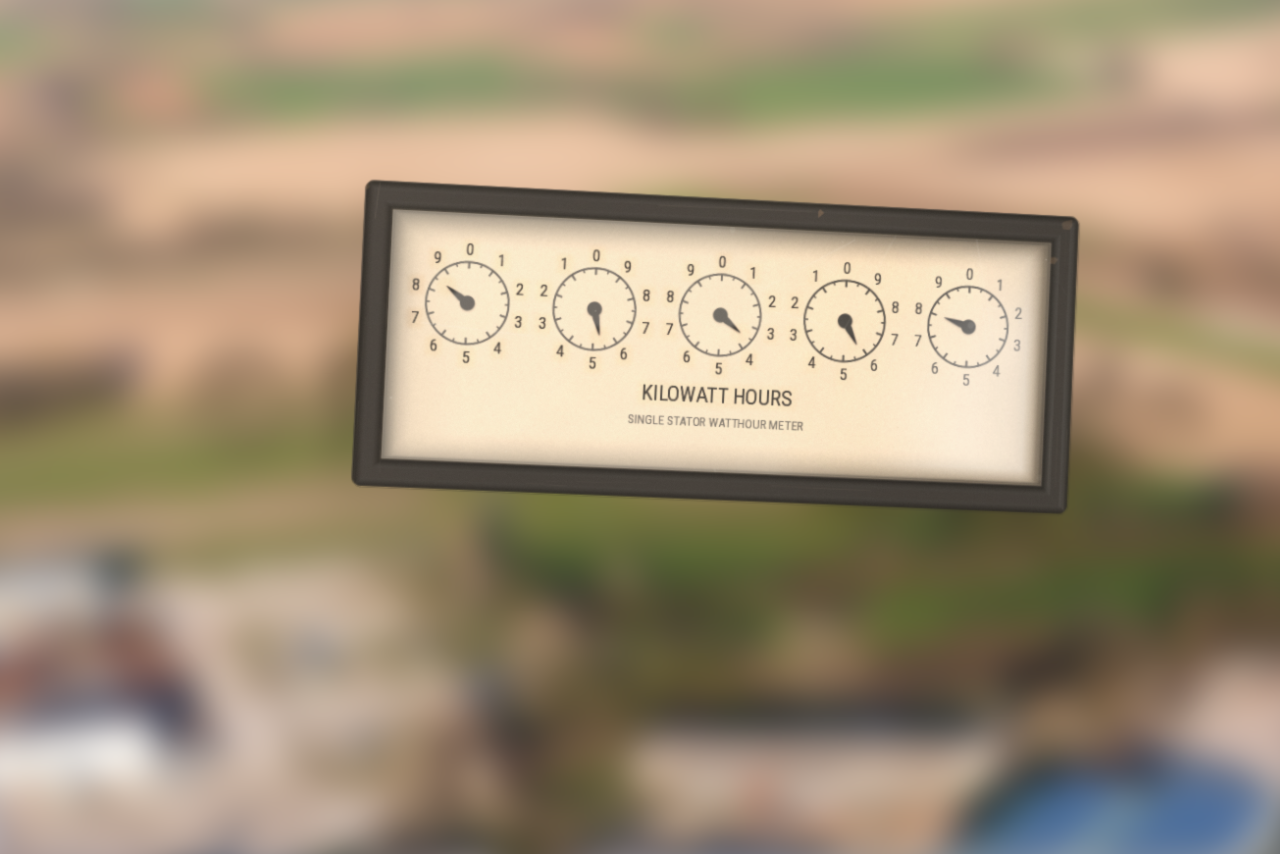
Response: 85358 kWh
